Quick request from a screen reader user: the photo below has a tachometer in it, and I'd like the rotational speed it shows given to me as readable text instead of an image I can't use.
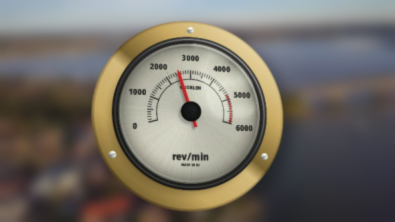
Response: 2500 rpm
